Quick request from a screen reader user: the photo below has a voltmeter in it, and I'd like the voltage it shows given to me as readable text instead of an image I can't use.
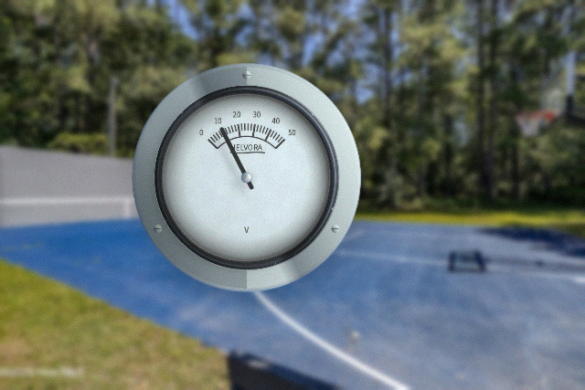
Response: 10 V
